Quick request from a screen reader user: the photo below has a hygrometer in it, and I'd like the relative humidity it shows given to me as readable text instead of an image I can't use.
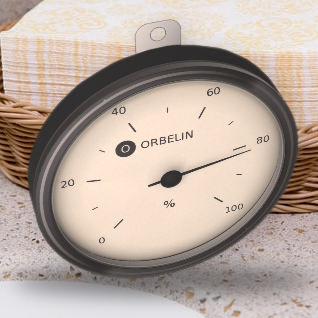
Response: 80 %
